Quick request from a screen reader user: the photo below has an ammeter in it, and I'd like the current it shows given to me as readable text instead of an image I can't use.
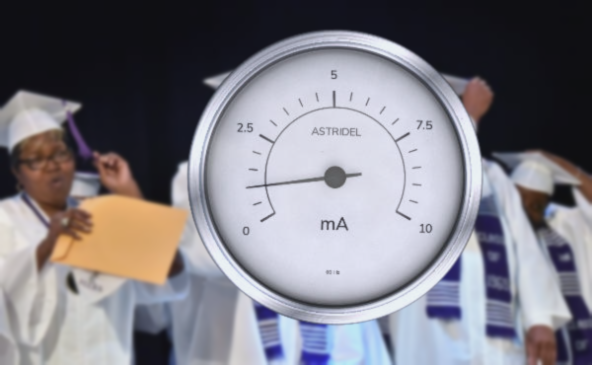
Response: 1 mA
